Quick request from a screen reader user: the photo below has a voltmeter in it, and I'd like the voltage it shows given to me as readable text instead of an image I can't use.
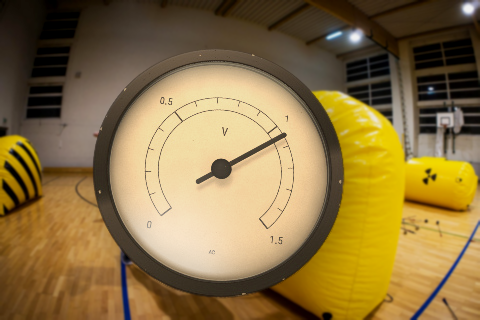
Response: 1.05 V
